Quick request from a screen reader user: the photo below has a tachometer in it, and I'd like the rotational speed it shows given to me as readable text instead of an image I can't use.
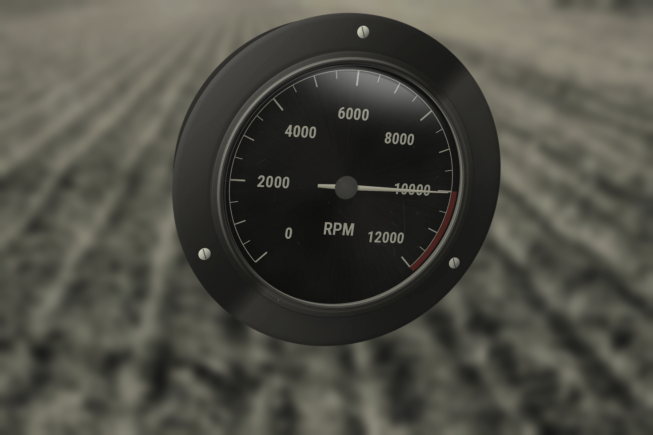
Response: 10000 rpm
